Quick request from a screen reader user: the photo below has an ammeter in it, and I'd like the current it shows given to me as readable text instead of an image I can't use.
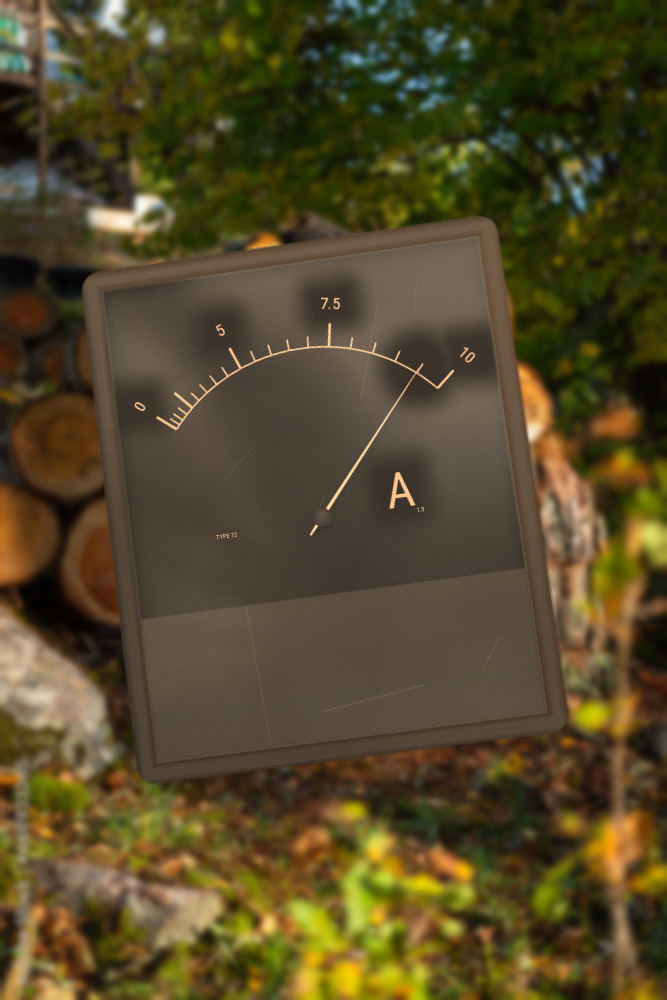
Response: 9.5 A
